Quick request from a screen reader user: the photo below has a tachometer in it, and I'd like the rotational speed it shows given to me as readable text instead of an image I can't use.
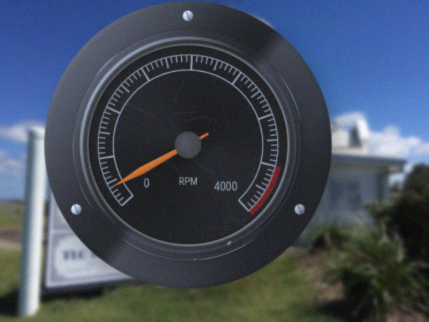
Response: 200 rpm
